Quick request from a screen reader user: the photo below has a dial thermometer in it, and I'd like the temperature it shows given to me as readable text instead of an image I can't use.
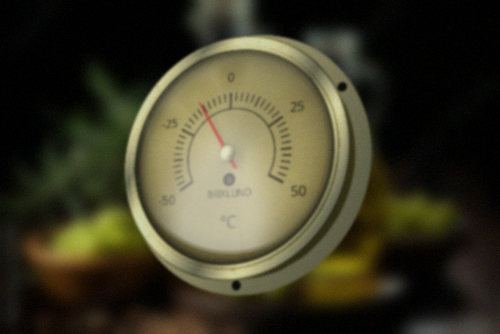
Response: -12.5 °C
